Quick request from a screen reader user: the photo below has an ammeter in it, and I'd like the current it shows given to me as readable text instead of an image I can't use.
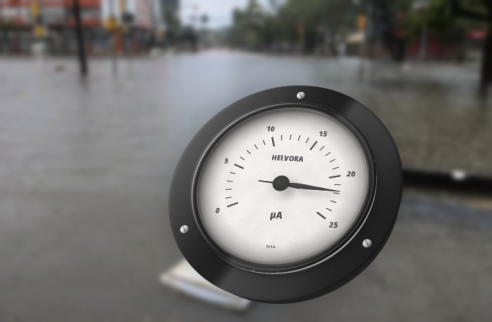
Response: 22 µA
